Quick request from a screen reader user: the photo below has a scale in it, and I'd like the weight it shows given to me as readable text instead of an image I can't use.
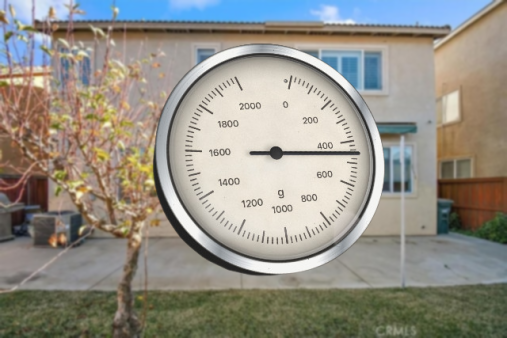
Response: 460 g
